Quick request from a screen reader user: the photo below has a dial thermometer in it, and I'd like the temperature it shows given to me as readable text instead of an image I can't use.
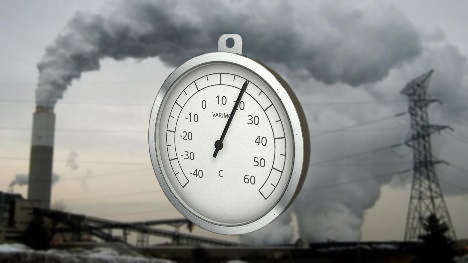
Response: 20 °C
